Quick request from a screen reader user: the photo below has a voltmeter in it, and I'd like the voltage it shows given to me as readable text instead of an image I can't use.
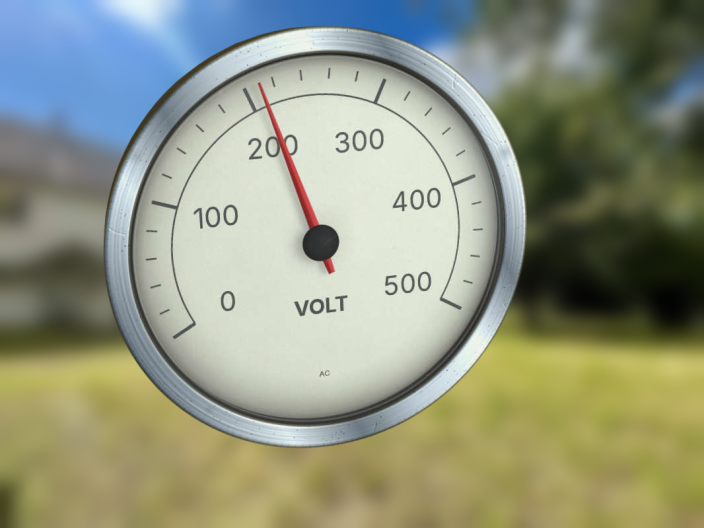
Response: 210 V
